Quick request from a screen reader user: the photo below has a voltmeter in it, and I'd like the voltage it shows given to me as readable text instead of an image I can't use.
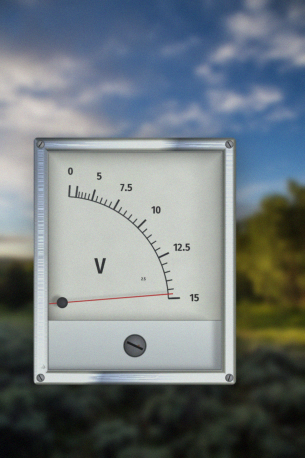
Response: 14.75 V
